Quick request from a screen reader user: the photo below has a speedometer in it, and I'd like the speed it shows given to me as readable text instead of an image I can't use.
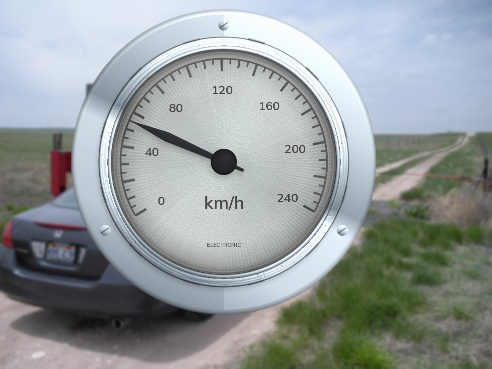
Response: 55 km/h
